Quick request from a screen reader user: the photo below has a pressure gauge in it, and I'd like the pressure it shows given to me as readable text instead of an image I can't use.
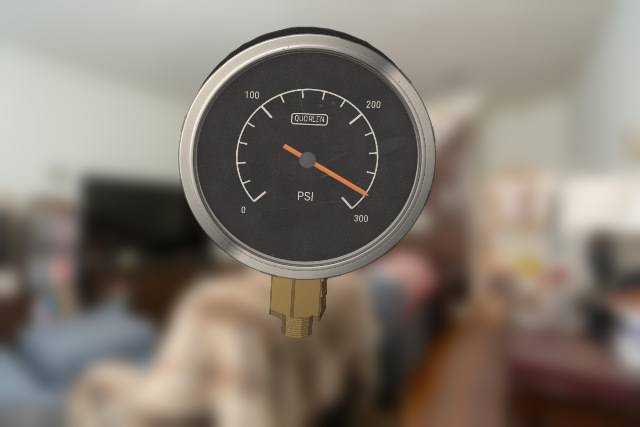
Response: 280 psi
